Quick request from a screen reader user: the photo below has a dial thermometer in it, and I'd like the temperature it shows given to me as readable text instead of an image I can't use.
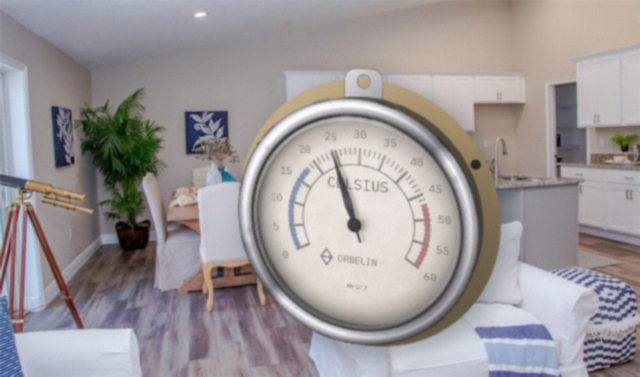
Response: 25 °C
